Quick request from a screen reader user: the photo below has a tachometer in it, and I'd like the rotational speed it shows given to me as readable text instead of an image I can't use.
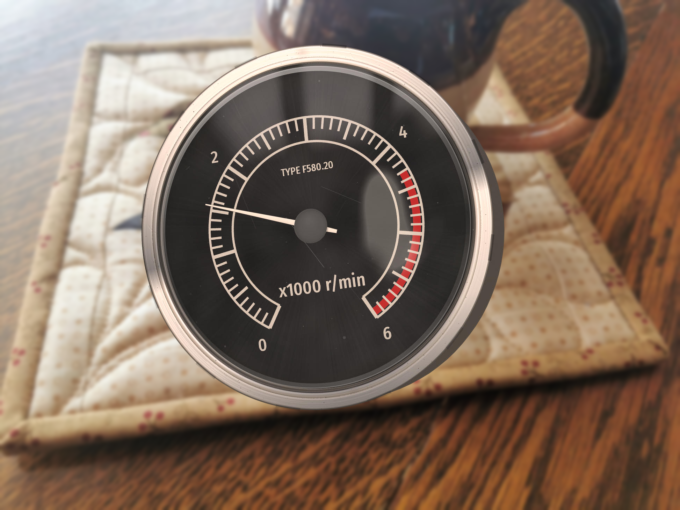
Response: 1550 rpm
